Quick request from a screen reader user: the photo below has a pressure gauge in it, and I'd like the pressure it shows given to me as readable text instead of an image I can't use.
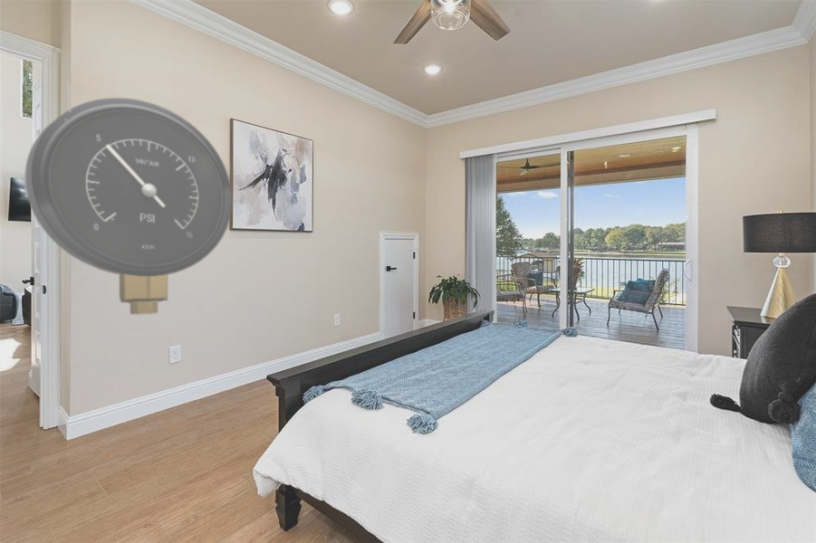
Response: 5 psi
